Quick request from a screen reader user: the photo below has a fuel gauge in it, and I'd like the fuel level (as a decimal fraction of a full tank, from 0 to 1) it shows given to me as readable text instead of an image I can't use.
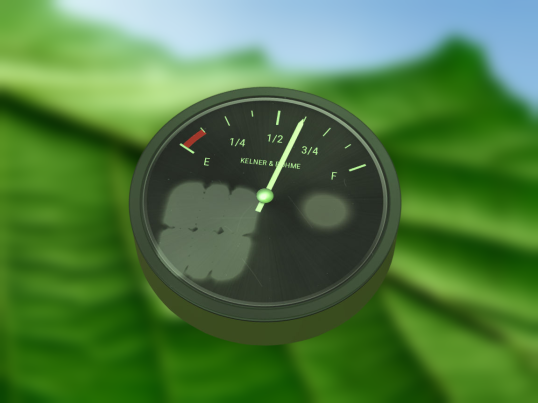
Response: 0.625
